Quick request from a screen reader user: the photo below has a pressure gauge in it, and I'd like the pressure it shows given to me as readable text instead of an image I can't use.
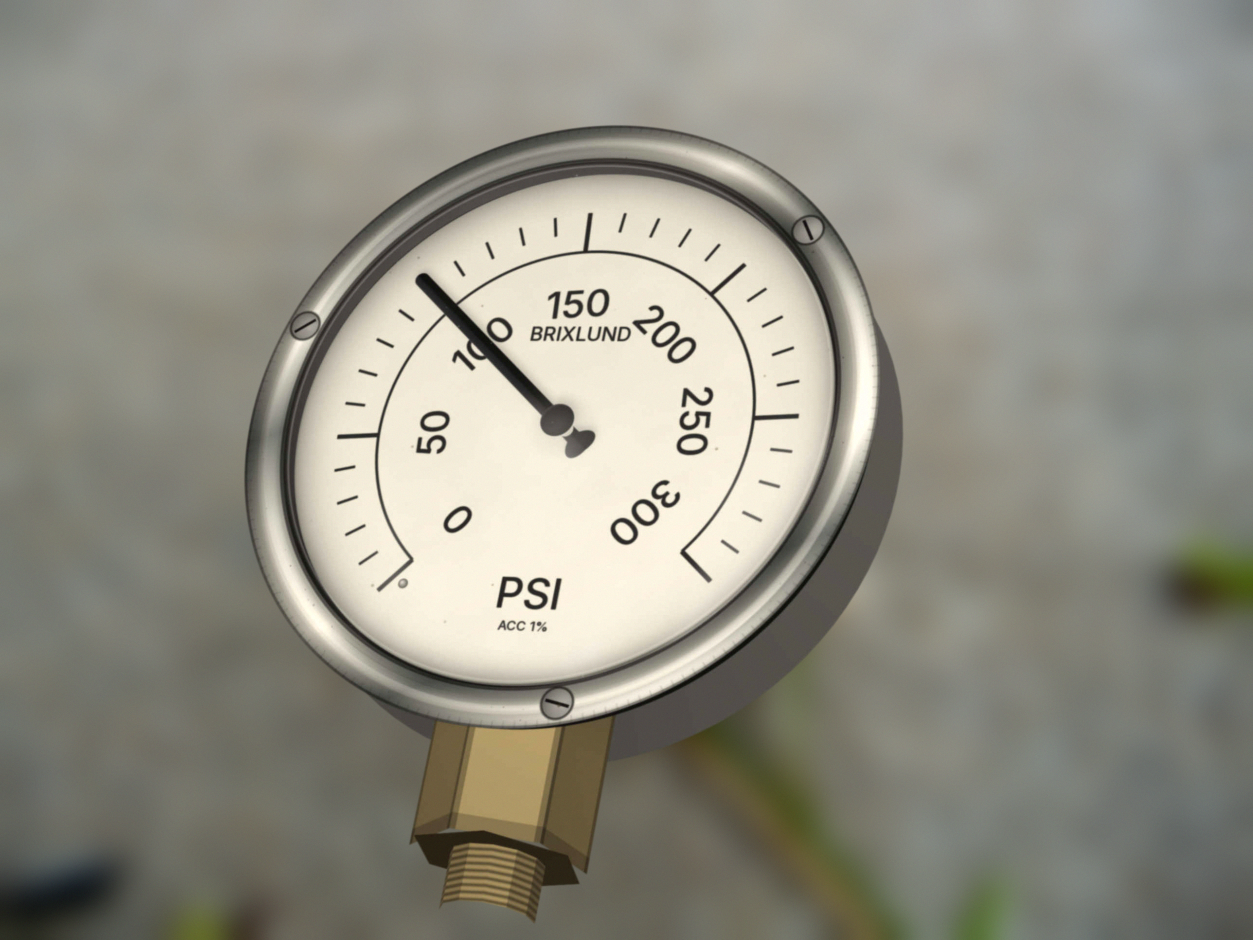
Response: 100 psi
